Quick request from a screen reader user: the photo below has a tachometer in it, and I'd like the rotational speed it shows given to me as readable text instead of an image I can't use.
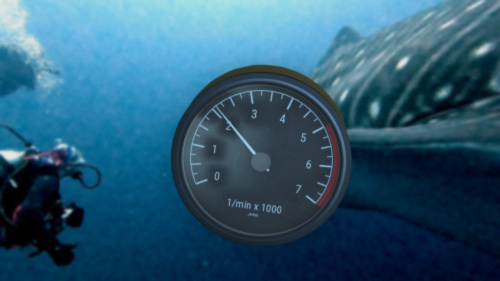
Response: 2125 rpm
